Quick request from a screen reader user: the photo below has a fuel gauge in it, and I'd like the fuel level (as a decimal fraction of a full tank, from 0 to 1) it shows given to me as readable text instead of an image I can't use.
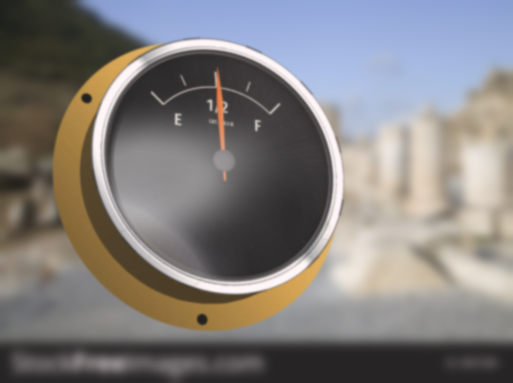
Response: 0.5
